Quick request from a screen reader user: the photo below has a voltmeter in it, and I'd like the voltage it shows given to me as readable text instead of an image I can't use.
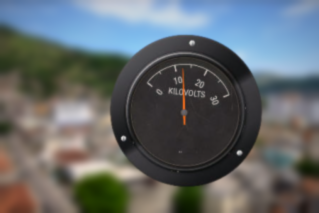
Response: 12.5 kV
